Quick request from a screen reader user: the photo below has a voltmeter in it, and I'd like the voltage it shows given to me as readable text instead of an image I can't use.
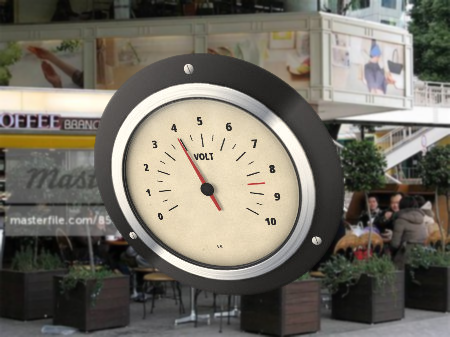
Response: 4 V
